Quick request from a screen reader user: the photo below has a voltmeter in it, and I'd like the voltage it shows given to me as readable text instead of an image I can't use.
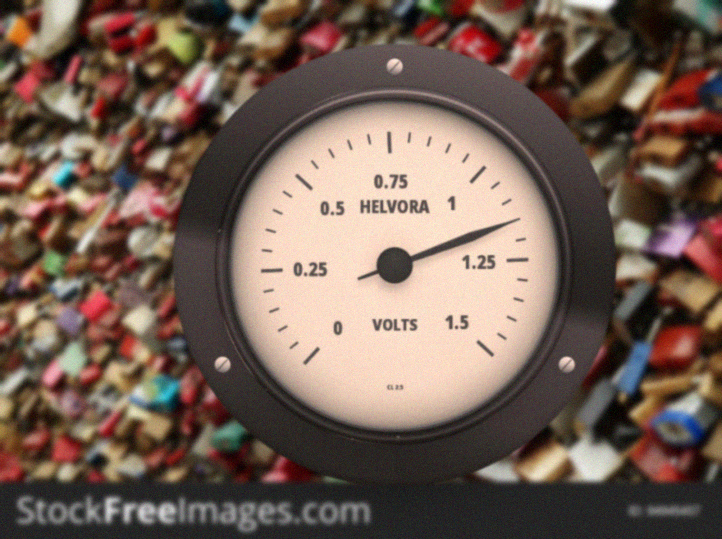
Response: 1.15 V
